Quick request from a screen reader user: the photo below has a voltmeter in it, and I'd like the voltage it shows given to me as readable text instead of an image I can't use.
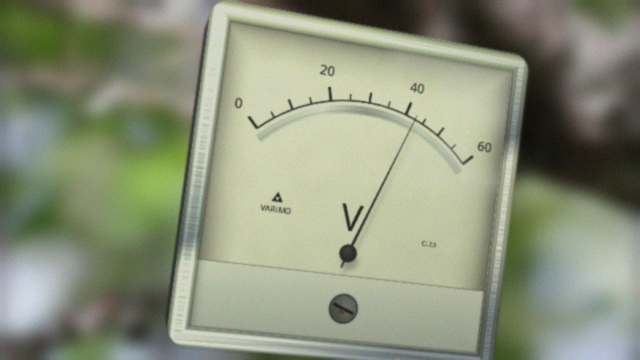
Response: 42.5 V
